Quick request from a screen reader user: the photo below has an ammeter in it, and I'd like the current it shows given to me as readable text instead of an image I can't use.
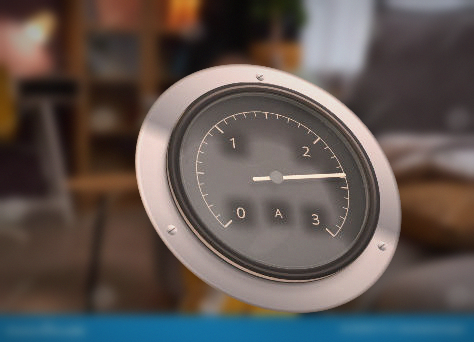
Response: 2.4 A
